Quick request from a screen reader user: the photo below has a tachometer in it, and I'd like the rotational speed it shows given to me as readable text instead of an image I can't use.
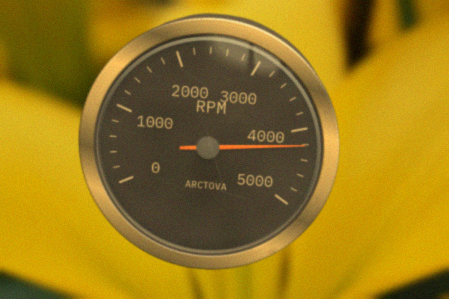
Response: 4200 rpm
